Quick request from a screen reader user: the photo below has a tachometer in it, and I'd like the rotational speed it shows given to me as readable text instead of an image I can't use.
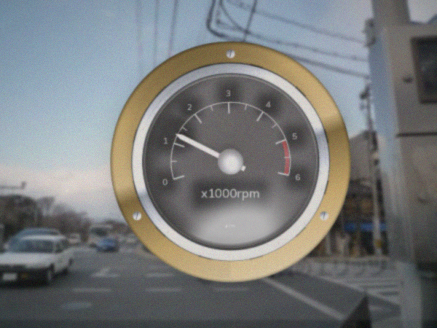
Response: 1250 rpm
